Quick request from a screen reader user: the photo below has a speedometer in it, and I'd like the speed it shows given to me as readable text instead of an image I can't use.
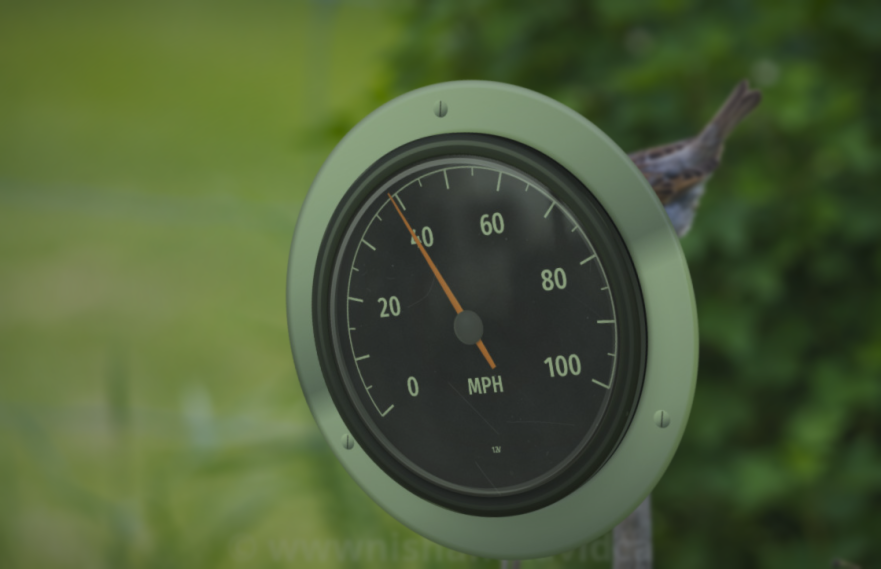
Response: 40 mph
